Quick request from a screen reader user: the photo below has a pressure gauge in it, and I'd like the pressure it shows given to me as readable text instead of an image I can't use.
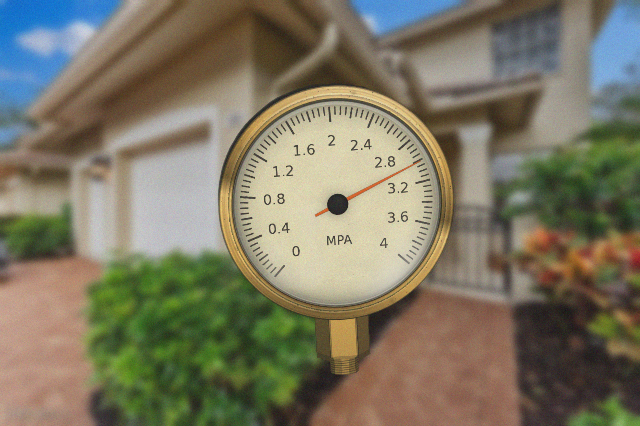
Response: 3 MPa
